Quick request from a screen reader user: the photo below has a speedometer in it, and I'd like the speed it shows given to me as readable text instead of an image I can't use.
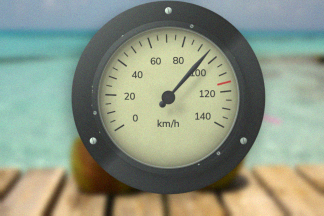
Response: 95 km/h
